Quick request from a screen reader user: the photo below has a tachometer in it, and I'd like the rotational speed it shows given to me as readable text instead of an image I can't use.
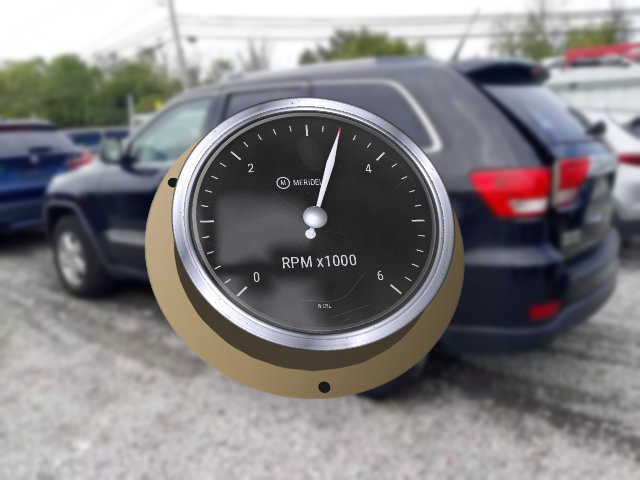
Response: 3400 rpm
